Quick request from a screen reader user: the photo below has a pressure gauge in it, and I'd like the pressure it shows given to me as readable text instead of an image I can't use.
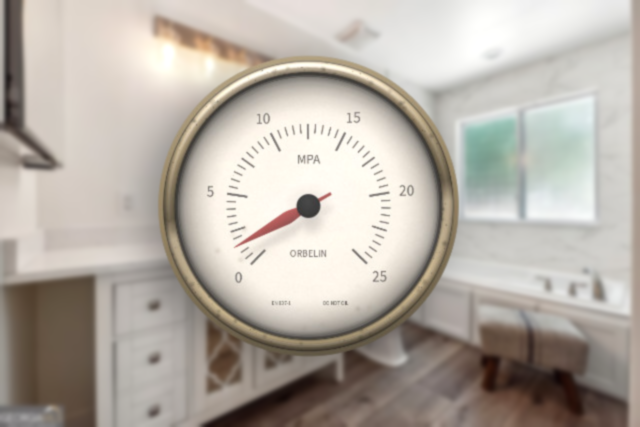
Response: 1.5 MPa
